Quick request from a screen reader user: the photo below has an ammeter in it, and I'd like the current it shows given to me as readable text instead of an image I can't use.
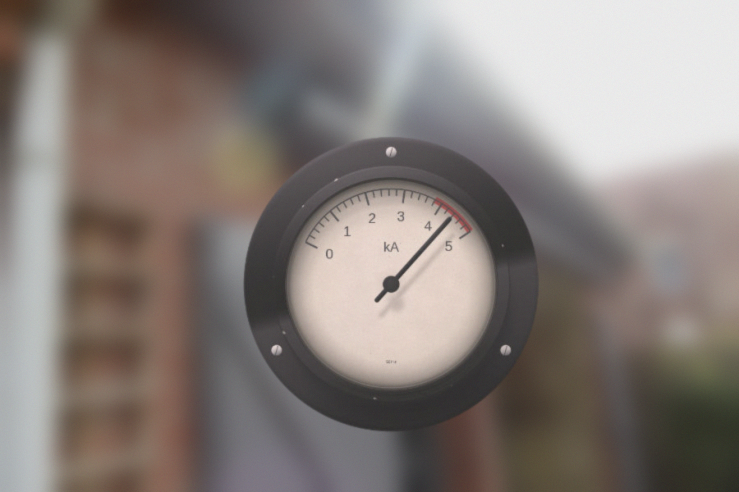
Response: 4.4 kA
